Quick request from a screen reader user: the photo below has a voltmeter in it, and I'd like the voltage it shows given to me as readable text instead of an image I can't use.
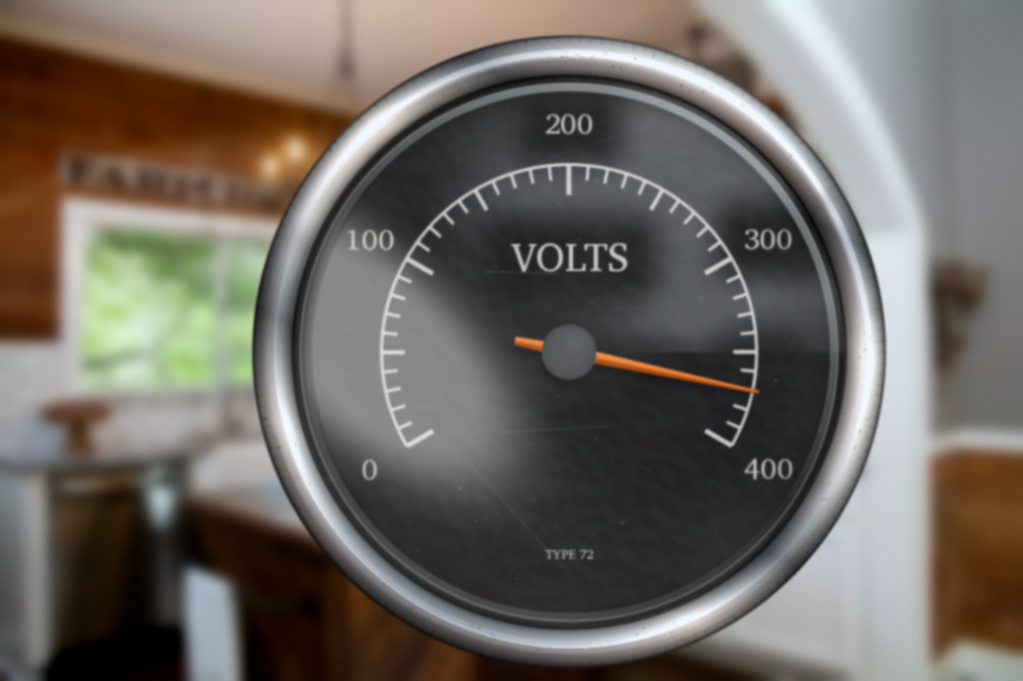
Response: 370 V
